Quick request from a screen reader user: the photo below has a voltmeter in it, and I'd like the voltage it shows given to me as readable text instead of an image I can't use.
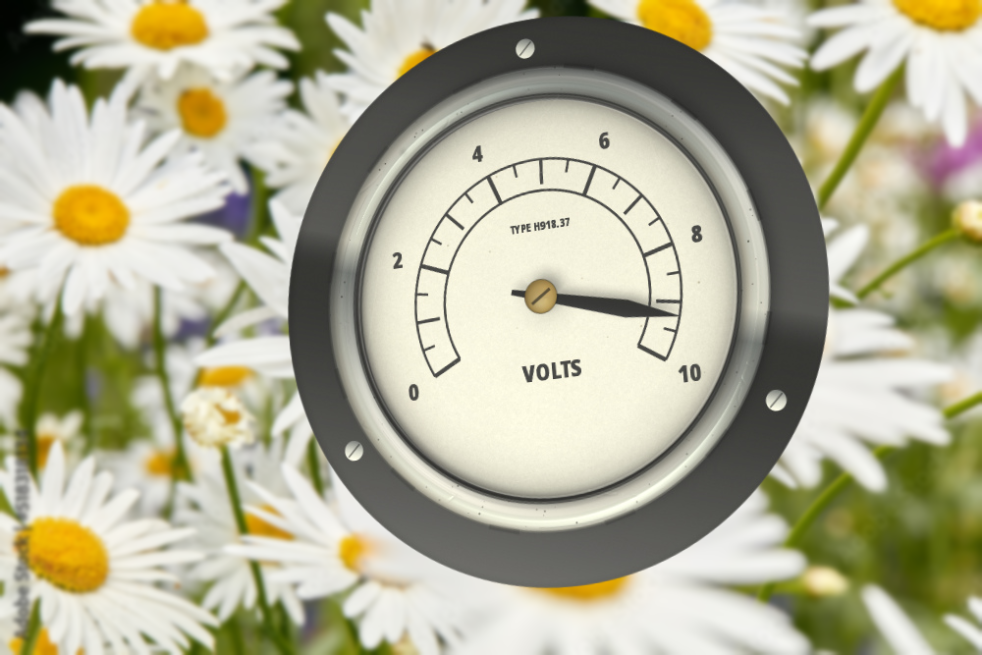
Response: 9.25 V
